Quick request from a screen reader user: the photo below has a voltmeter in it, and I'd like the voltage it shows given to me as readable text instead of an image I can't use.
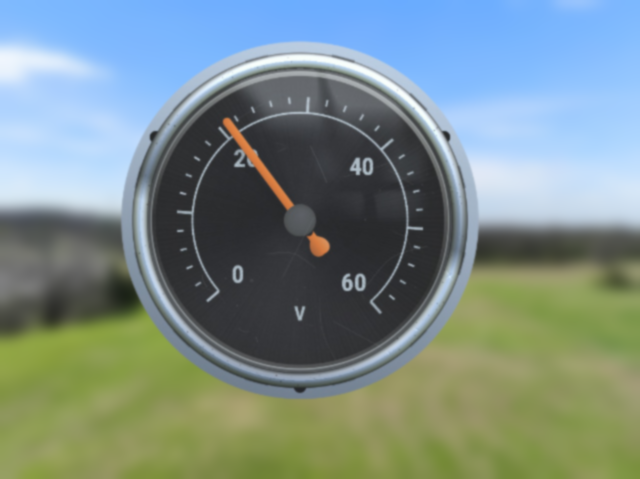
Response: 21 V
